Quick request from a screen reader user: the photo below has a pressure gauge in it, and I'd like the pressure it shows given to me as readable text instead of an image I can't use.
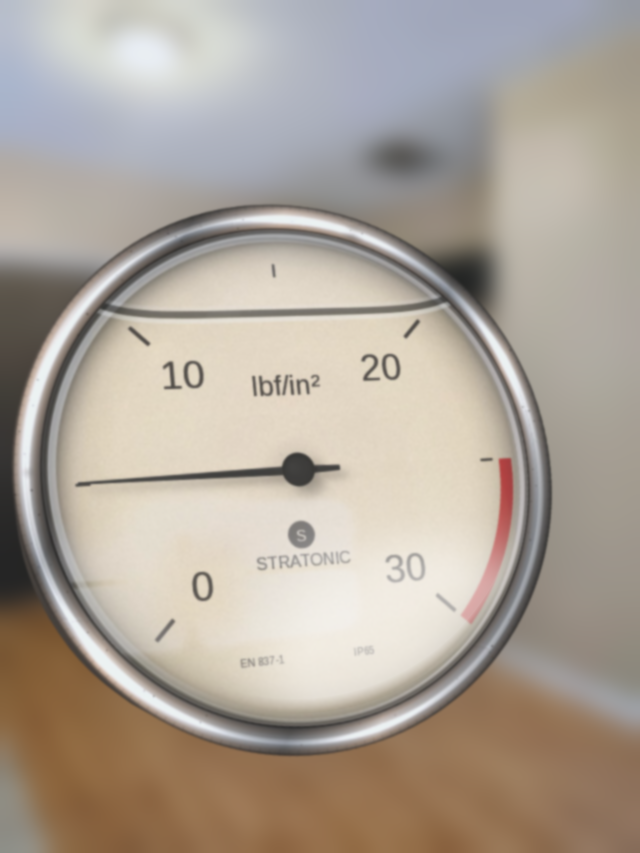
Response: 5 psi
